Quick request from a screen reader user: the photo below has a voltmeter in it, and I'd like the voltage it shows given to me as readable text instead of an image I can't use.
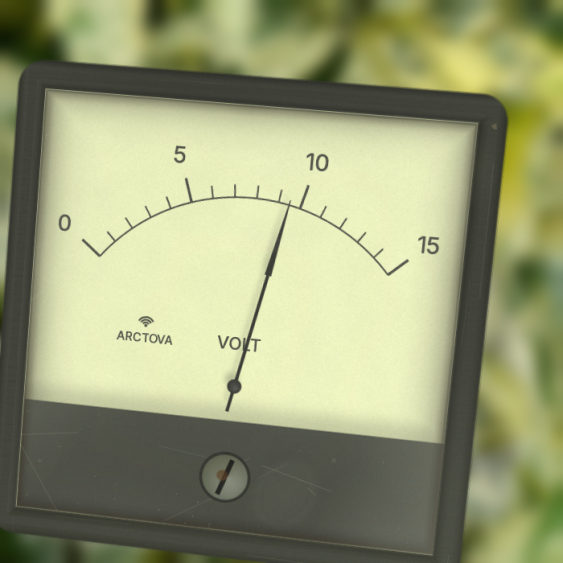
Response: 9.5 V
